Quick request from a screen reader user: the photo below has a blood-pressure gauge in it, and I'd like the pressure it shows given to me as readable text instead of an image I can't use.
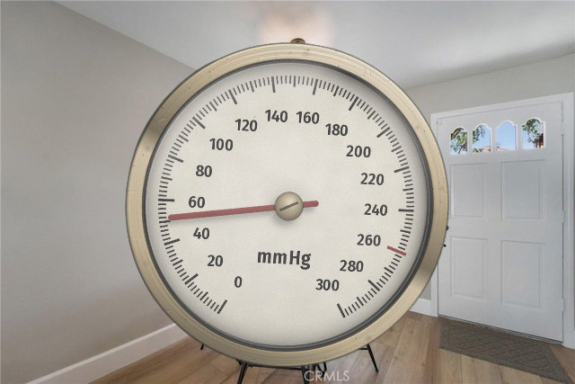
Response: 52 mmHg
